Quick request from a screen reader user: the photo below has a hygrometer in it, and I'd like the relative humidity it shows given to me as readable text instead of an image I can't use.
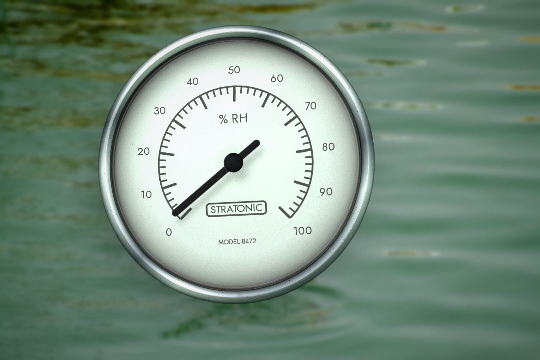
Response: 2 %
